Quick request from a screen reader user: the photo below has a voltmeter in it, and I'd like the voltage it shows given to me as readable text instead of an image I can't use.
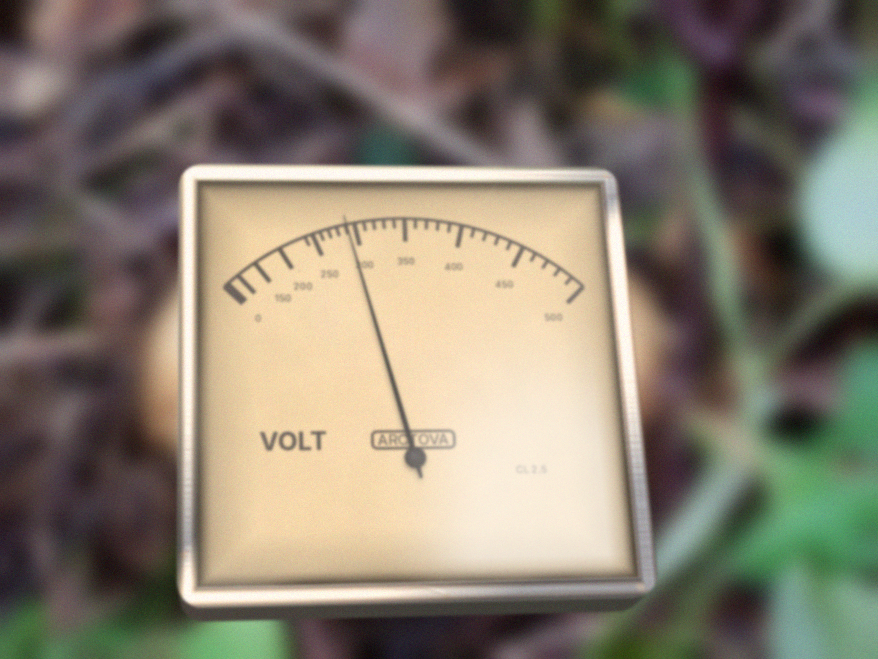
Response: 290 V
